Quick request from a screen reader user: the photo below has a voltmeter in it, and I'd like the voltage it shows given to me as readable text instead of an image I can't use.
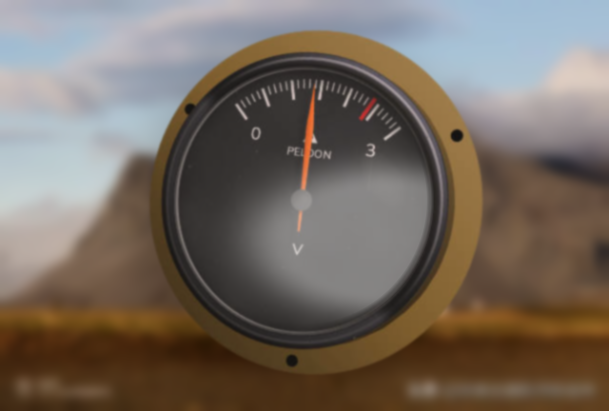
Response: 1.4 V
